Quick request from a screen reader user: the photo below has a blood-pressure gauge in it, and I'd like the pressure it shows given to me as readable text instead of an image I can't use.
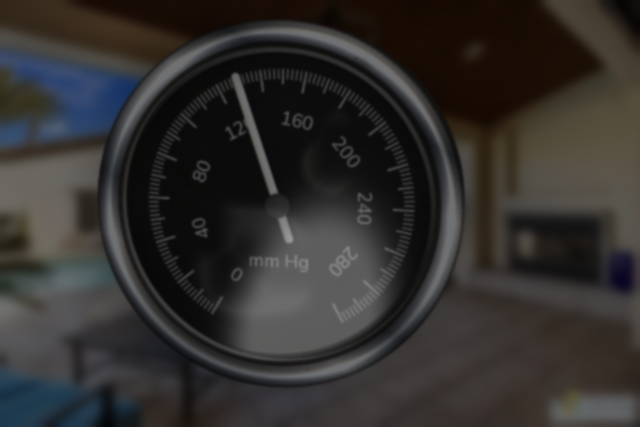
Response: 130 mmHg
